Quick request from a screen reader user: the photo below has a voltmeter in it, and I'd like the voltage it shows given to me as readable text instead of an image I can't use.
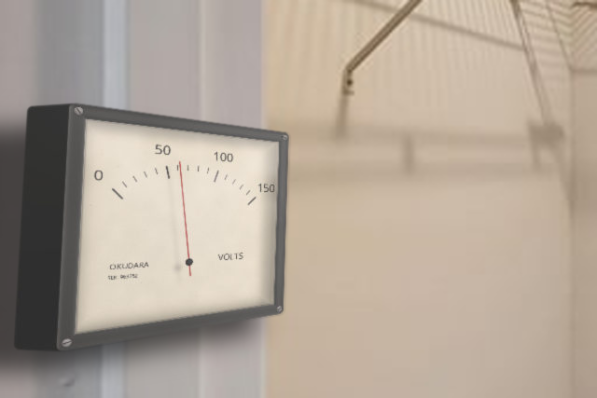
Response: 60 V
